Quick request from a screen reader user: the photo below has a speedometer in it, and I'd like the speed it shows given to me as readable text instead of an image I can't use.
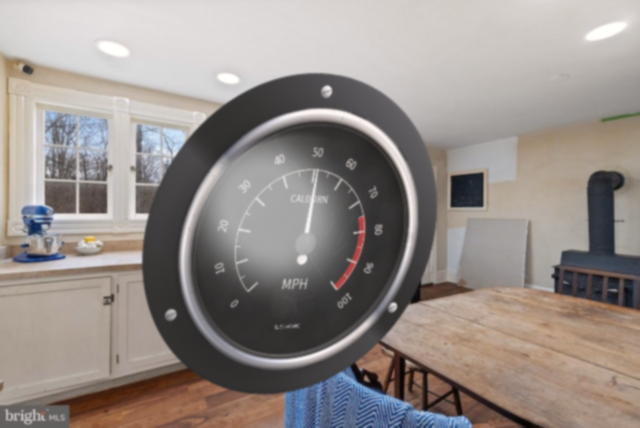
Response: 50 mph
